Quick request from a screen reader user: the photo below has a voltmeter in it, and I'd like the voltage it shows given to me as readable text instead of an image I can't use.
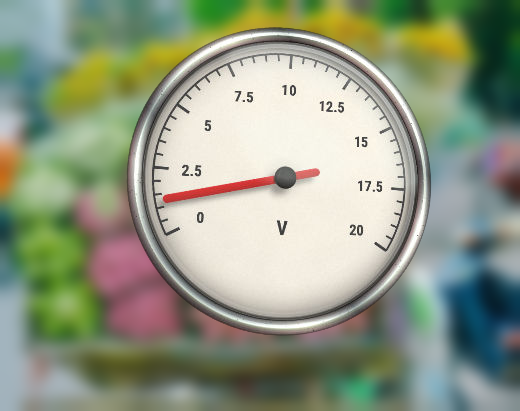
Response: 1.25 V
